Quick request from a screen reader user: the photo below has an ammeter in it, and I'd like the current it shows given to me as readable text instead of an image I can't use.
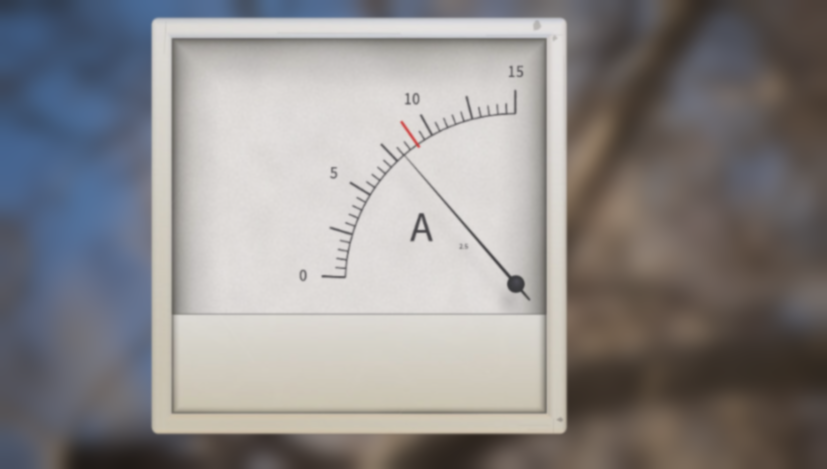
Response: 8 A
